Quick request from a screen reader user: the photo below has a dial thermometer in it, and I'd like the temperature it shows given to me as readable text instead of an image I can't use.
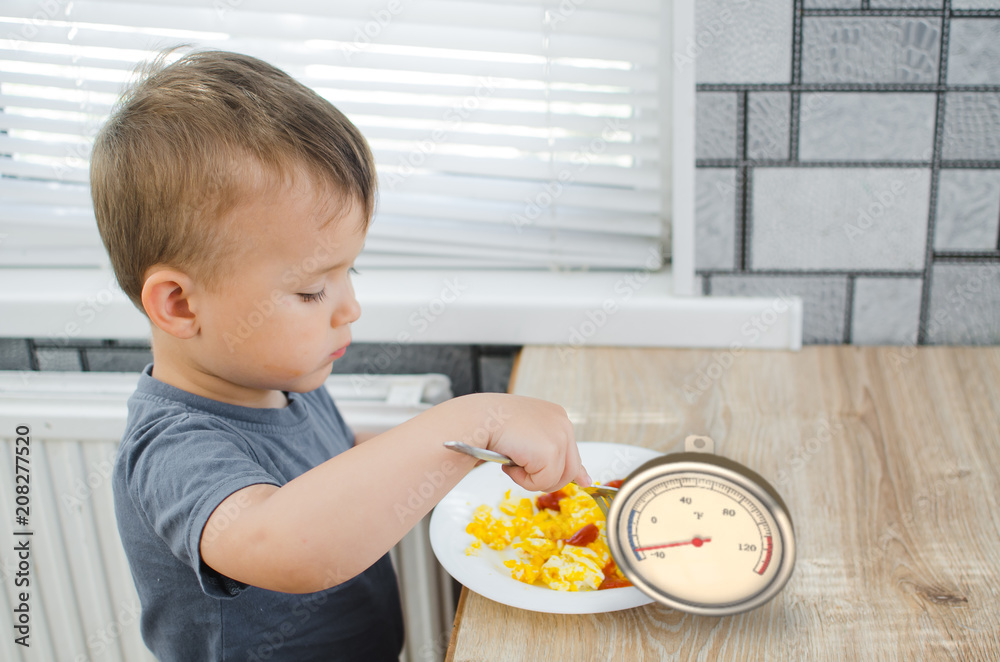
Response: -30 °F
